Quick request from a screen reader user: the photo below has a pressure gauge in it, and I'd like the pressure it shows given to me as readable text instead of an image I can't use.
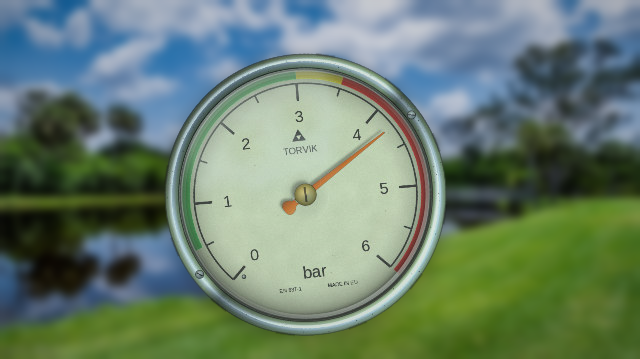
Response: 4.25 bar
